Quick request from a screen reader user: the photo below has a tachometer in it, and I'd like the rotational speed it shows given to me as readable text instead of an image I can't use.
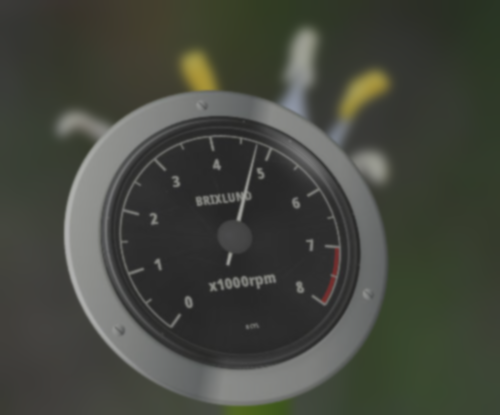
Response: 4750 rpm
